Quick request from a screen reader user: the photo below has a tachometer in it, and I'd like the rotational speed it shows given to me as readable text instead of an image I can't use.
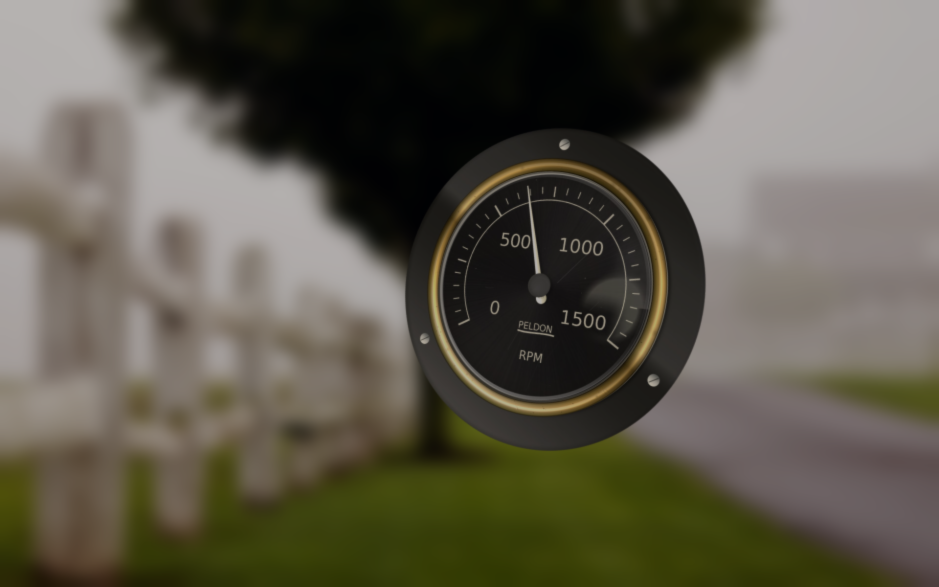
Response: 650 rpm
